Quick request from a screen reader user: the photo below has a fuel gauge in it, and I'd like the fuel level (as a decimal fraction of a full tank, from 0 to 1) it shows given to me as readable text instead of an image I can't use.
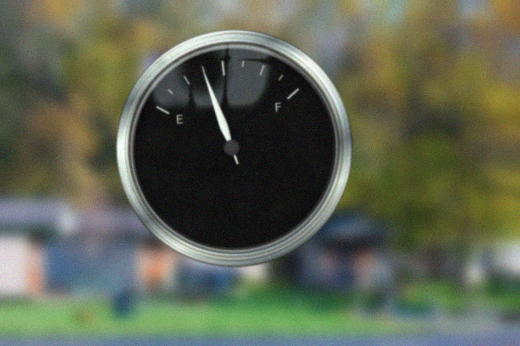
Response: 0.375
